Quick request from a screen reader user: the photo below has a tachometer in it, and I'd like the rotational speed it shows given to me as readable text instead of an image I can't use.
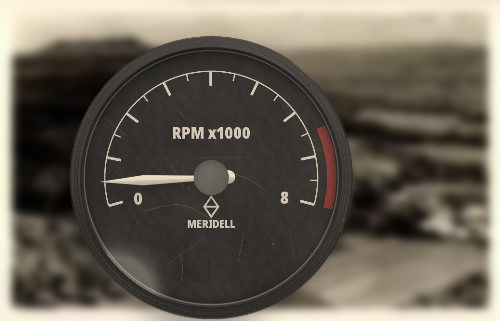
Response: 500 rpm
